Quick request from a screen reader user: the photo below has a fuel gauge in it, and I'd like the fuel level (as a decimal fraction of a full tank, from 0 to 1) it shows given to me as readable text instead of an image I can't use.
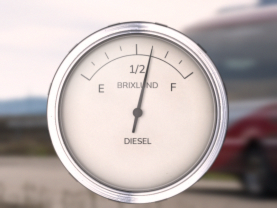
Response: 0.625
